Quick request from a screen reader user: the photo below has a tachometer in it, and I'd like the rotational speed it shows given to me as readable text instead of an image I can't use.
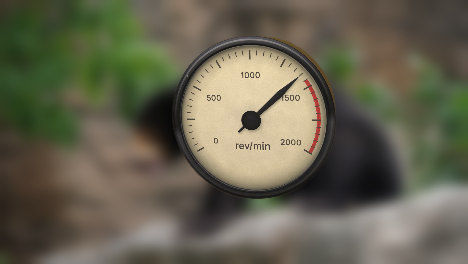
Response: 1400 rpm
